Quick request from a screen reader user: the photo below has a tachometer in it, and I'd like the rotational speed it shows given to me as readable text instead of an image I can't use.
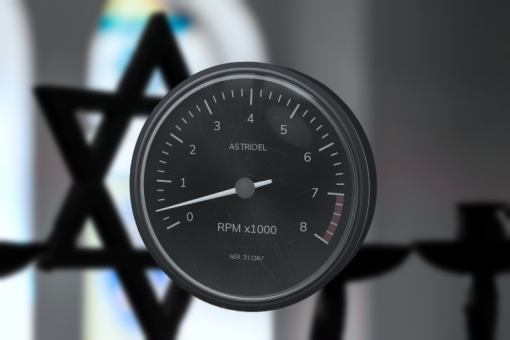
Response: 400 rpm
